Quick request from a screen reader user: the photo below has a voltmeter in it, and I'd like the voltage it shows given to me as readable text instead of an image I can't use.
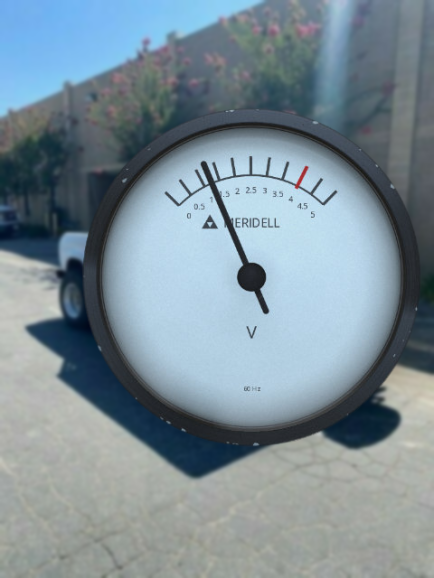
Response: 1.25 V
